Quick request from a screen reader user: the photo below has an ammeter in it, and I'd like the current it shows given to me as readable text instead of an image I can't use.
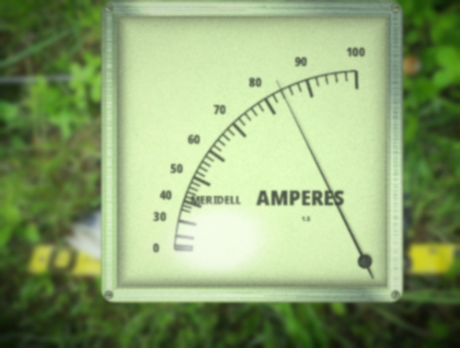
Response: 84 A
